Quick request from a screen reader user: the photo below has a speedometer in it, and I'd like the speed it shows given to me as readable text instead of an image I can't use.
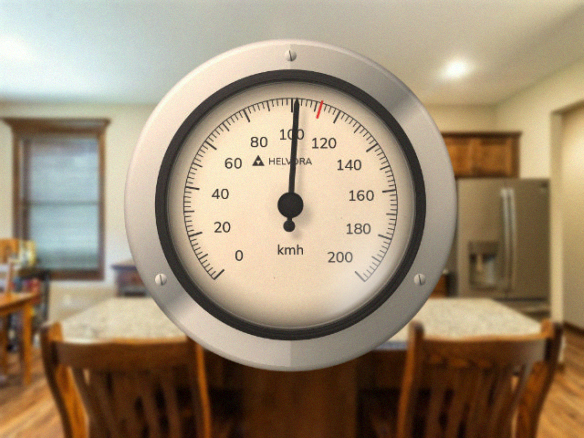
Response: 102 km/h
